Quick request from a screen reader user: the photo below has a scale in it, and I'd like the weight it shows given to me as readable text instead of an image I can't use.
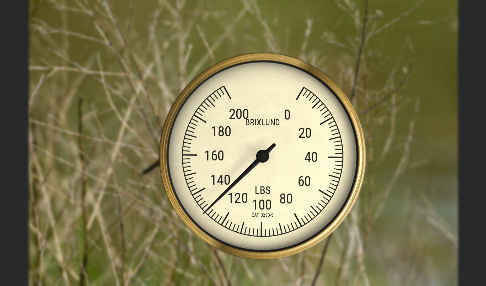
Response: 130 lb
